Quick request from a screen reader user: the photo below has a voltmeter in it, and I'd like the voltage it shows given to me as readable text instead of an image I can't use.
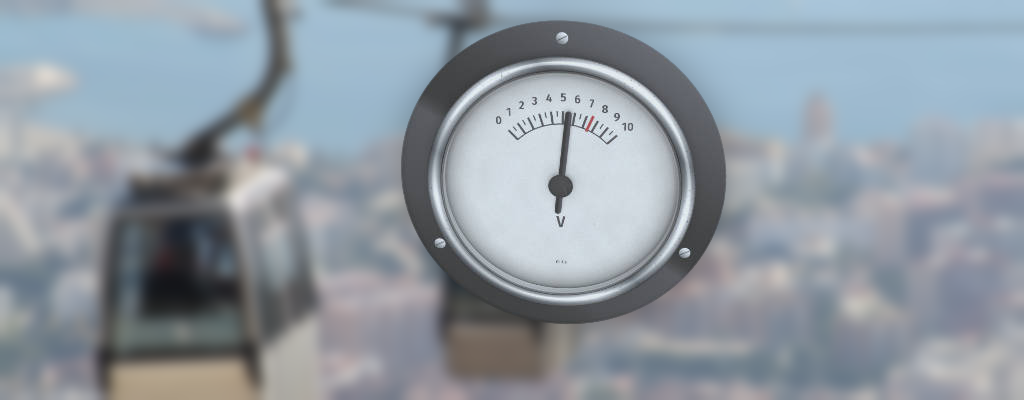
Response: 5.5 V
